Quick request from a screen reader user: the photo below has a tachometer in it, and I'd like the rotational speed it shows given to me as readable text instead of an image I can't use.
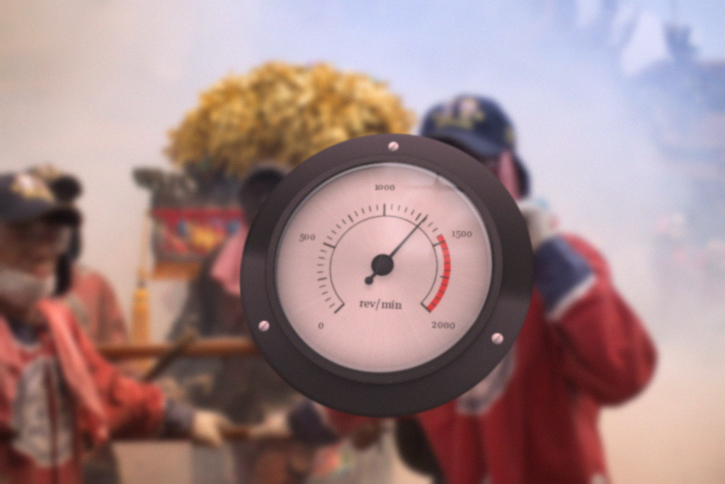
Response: 1300 rpm
